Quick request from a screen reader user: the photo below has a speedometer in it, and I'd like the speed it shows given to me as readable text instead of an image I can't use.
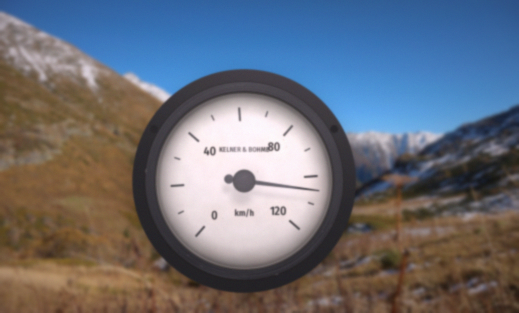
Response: 105 km/h
